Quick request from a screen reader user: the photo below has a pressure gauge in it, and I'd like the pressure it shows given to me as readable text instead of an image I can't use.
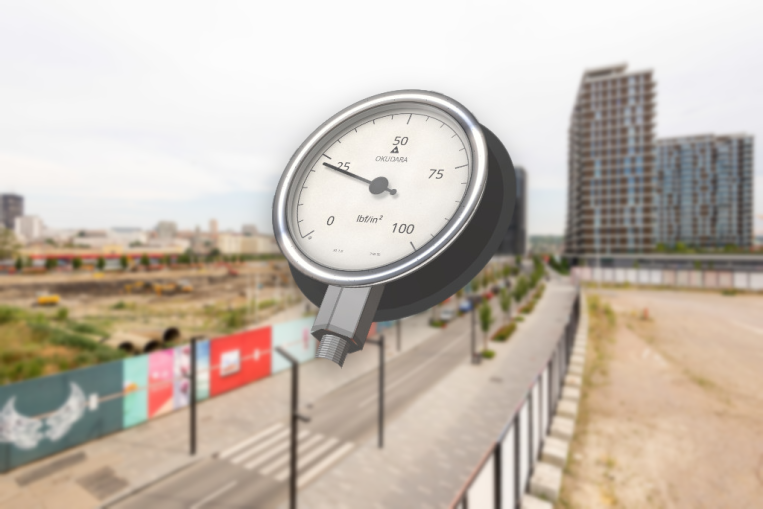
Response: 22.5 psi
